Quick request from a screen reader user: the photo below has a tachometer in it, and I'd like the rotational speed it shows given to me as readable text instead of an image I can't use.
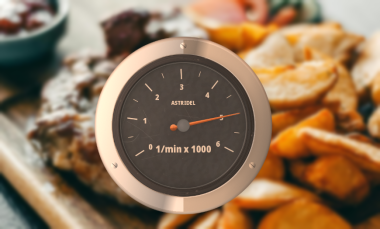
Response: 5000 rpm
